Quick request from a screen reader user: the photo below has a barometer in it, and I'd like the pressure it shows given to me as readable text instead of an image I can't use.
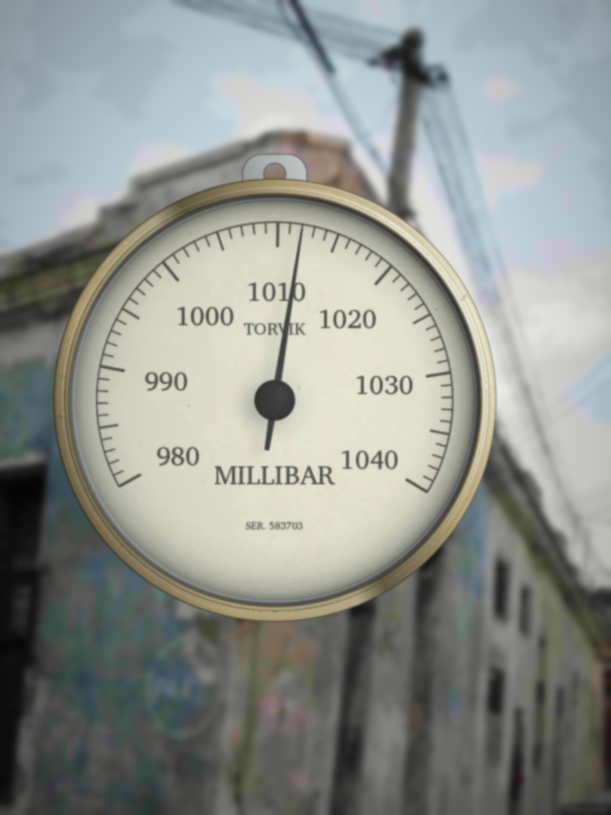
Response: 1012 mbar
